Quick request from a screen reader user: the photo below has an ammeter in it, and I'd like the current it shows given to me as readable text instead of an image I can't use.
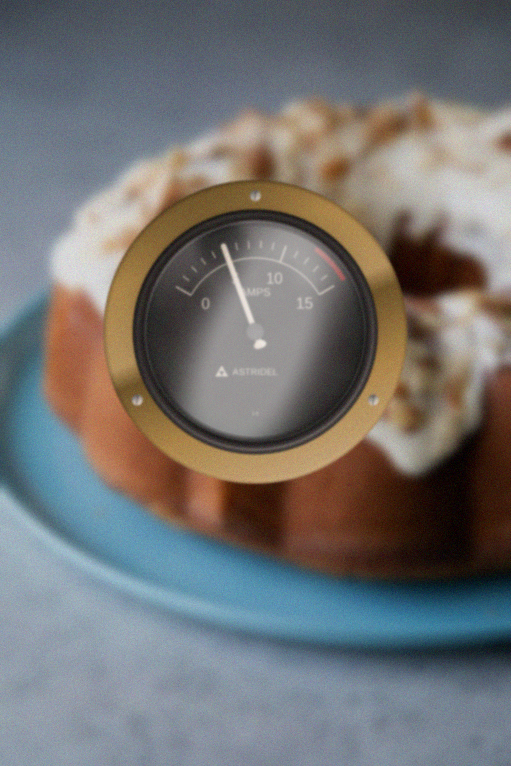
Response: 5 A
